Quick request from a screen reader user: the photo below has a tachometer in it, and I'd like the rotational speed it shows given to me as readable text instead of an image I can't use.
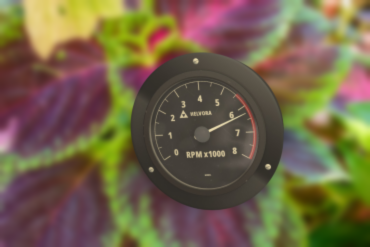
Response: 6250 rpm
